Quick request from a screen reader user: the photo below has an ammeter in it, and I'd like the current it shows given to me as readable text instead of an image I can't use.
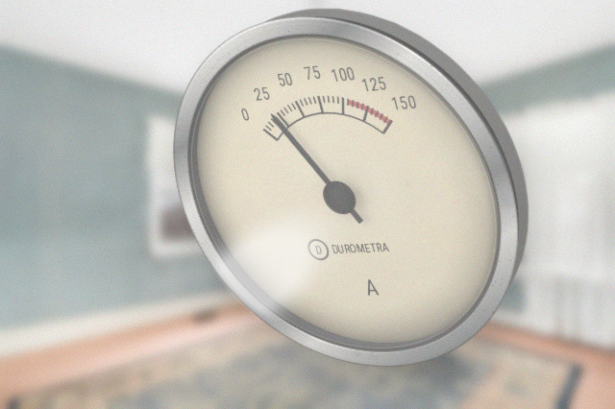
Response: 25 A
